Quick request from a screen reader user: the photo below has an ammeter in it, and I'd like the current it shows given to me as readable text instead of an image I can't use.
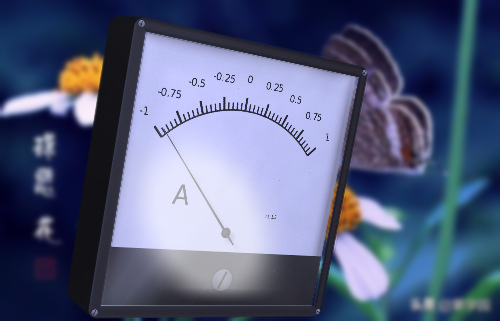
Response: -0.95 A
